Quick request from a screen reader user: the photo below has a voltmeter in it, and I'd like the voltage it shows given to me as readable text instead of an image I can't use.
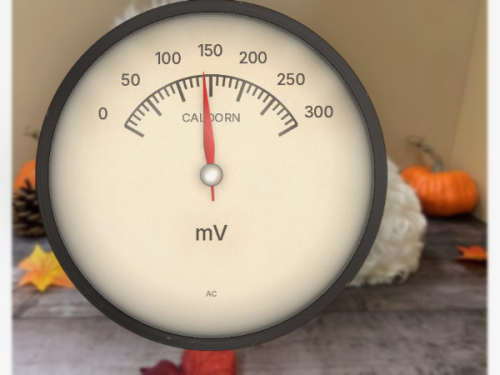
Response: 140 mV
